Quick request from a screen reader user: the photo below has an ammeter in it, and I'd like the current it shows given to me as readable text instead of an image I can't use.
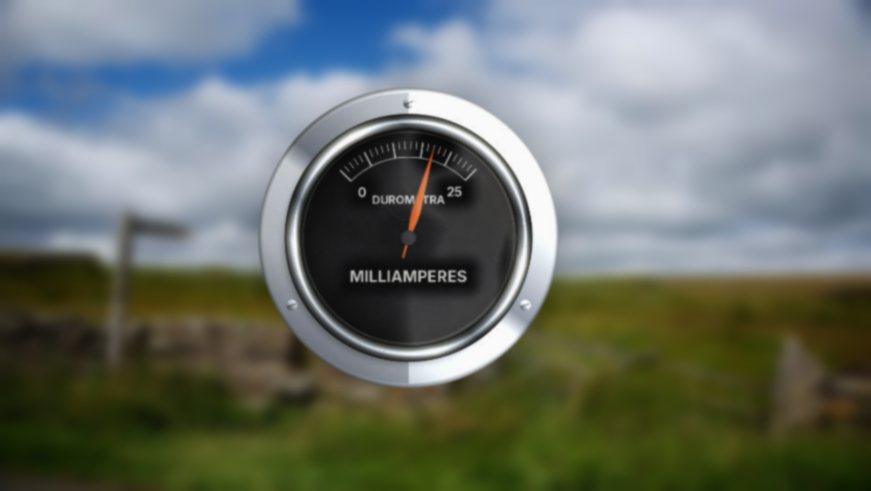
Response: 17 mA
